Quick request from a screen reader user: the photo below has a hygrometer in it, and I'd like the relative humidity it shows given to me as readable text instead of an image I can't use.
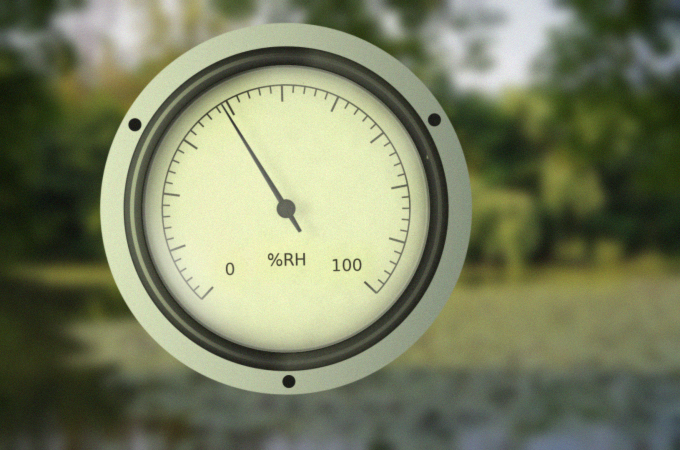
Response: 39 %
